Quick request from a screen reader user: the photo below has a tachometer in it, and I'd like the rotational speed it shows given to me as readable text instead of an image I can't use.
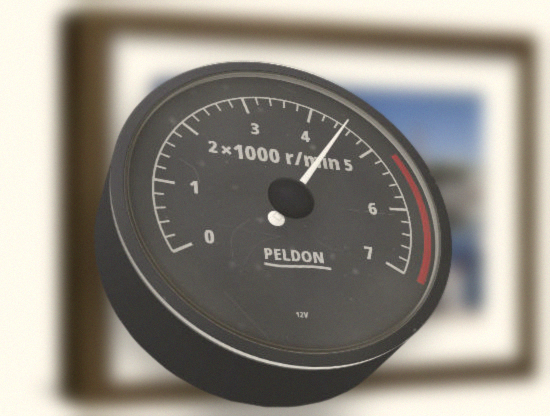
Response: 4500 rpm
